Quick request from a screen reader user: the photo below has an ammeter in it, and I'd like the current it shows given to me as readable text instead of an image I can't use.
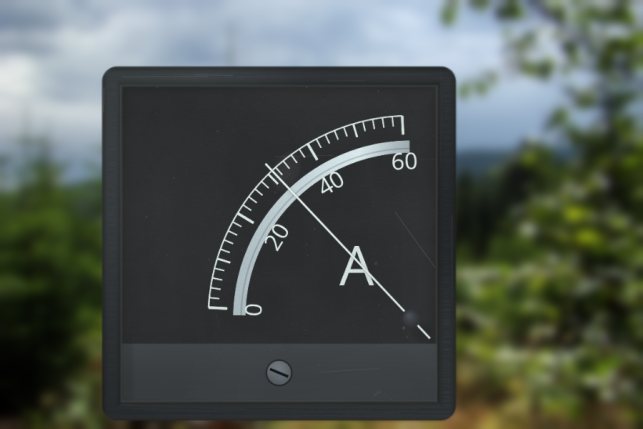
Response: 31 A
